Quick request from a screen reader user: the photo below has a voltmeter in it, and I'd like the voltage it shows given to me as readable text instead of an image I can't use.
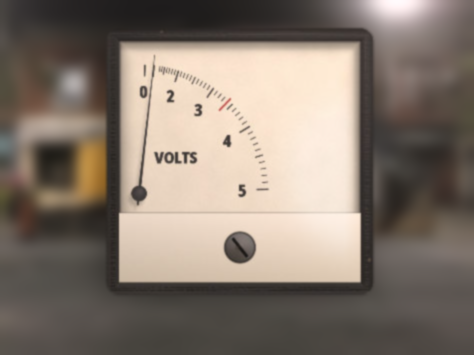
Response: 1 V
